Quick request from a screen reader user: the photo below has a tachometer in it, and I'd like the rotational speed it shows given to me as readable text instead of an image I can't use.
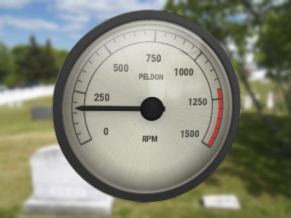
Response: 175 rpm
